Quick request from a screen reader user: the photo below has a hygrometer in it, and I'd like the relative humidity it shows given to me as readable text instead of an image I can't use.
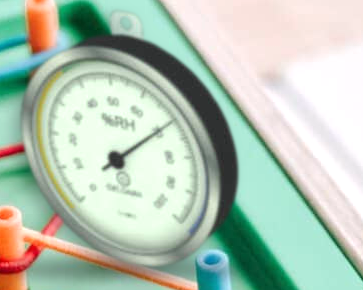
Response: 70 %
